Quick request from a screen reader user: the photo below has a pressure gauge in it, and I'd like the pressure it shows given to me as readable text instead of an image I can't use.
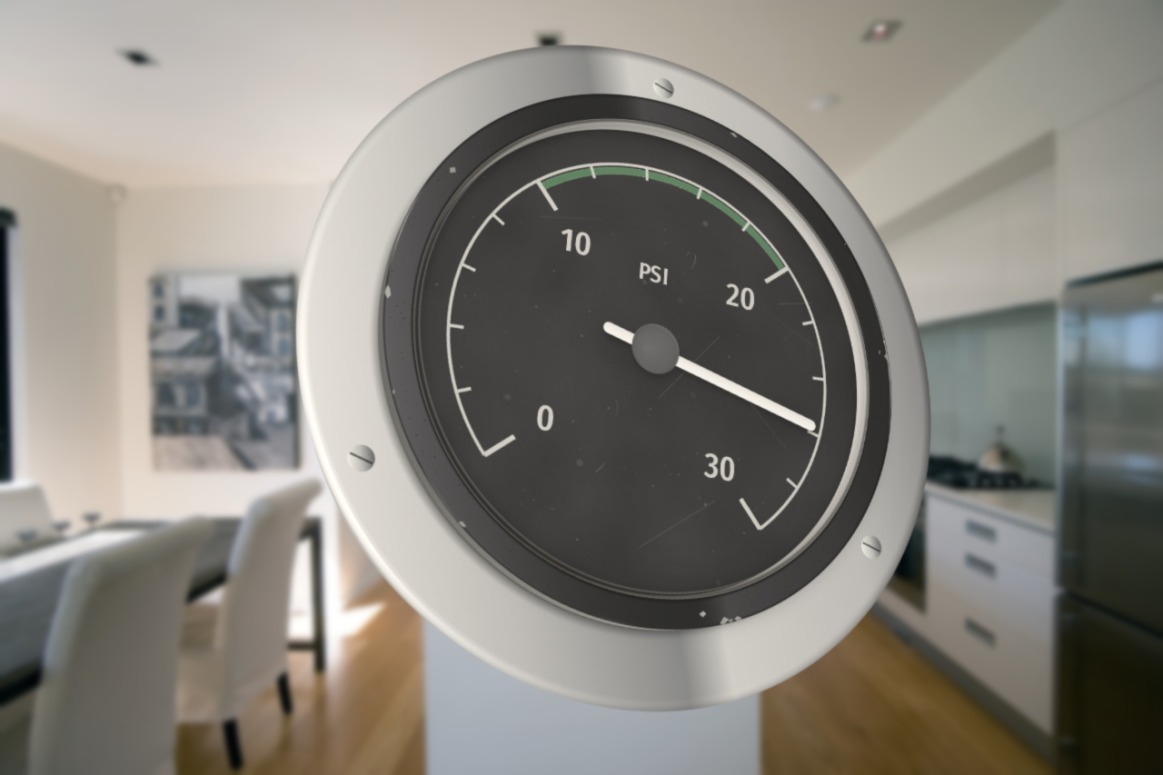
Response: 26 psi
